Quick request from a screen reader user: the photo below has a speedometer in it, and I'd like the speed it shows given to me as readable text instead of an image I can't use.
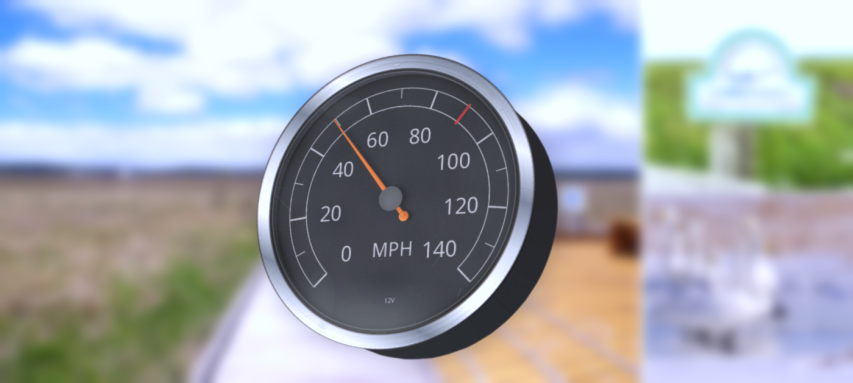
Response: 50 mph
